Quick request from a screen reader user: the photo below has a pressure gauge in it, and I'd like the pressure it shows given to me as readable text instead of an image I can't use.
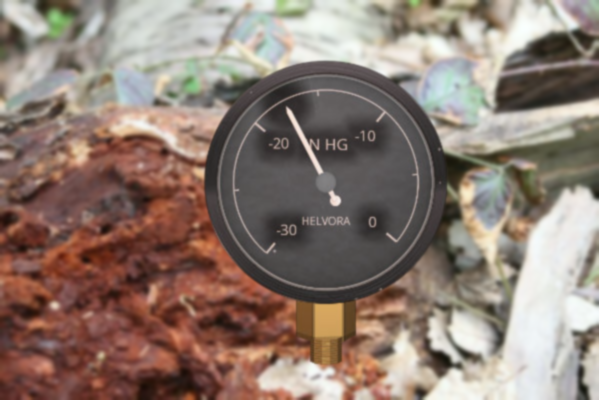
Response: -17.5 inHg
